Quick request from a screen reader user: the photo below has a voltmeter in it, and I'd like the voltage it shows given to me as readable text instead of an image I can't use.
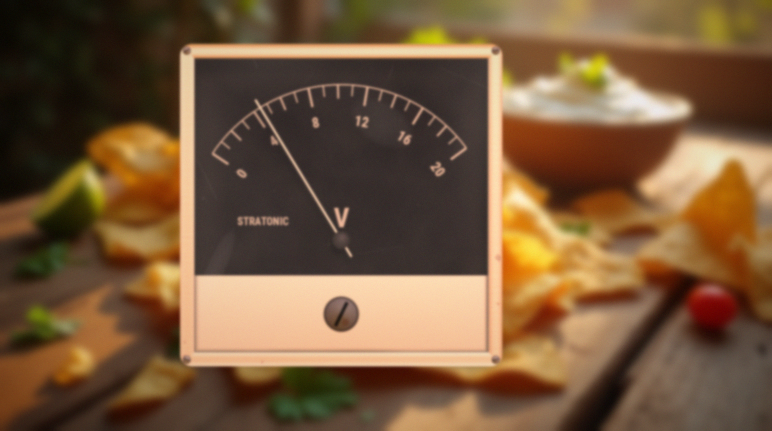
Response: 4.5 V
